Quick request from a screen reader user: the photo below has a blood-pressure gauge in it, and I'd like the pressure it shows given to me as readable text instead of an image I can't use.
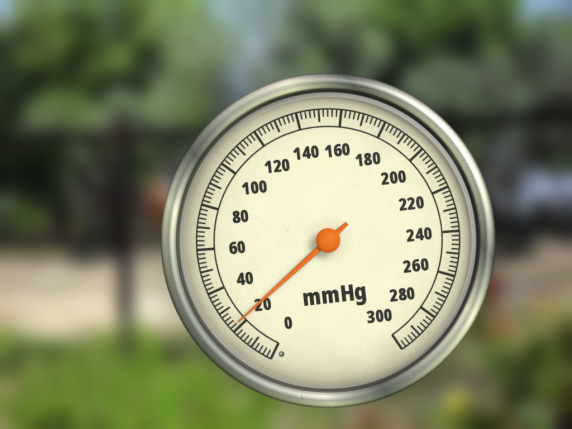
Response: 22 mmHg
